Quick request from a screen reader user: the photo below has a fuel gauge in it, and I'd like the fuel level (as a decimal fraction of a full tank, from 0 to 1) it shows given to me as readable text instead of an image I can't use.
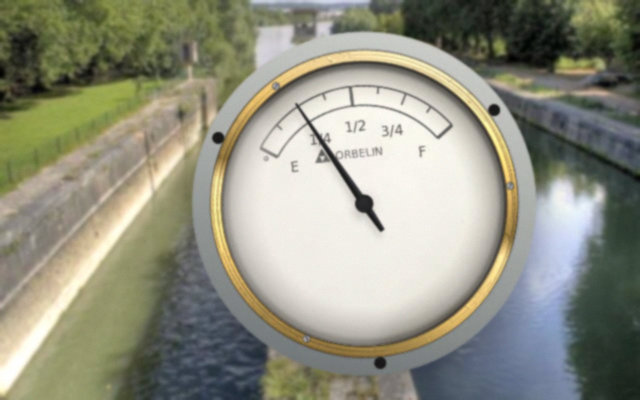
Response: 0.25
